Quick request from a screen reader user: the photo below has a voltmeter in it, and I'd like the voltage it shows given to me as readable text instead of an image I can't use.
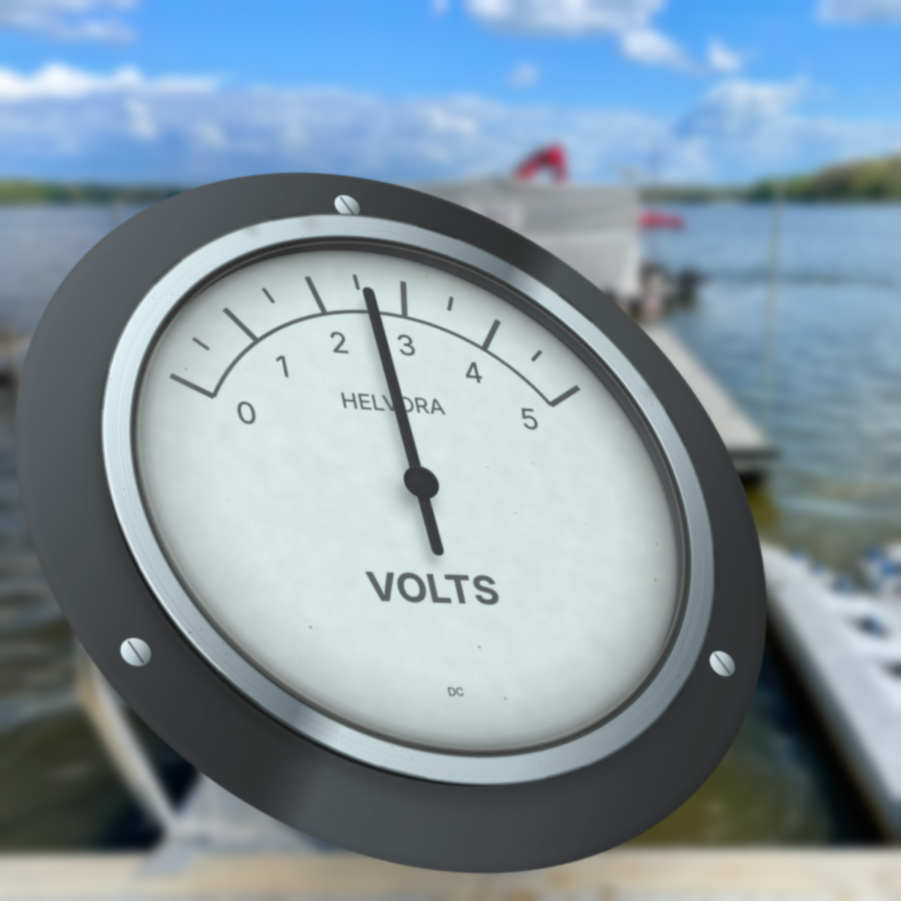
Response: 2.5 V
